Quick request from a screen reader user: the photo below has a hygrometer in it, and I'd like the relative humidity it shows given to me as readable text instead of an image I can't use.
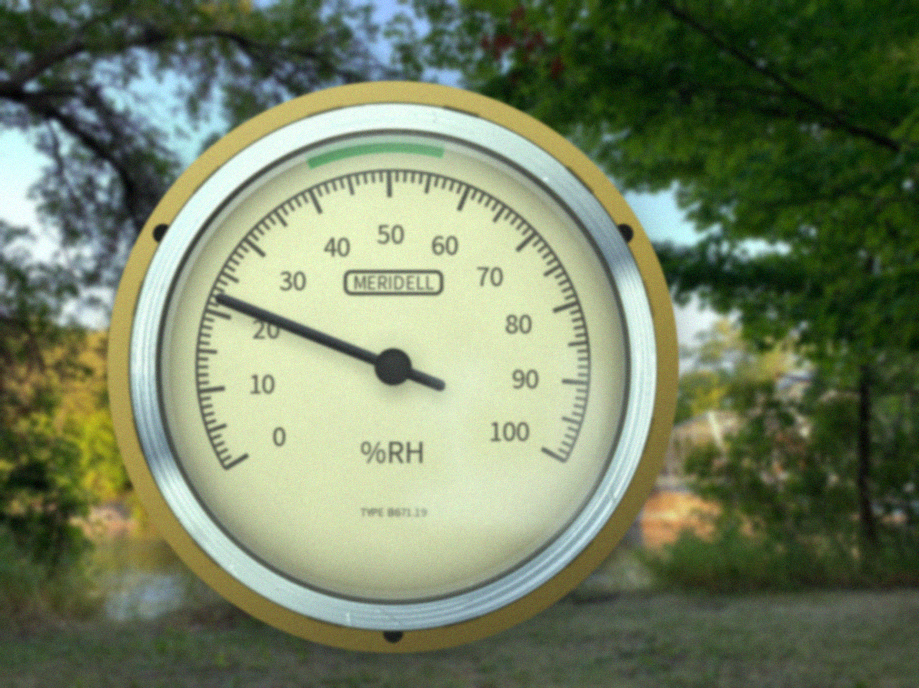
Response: 22 %
